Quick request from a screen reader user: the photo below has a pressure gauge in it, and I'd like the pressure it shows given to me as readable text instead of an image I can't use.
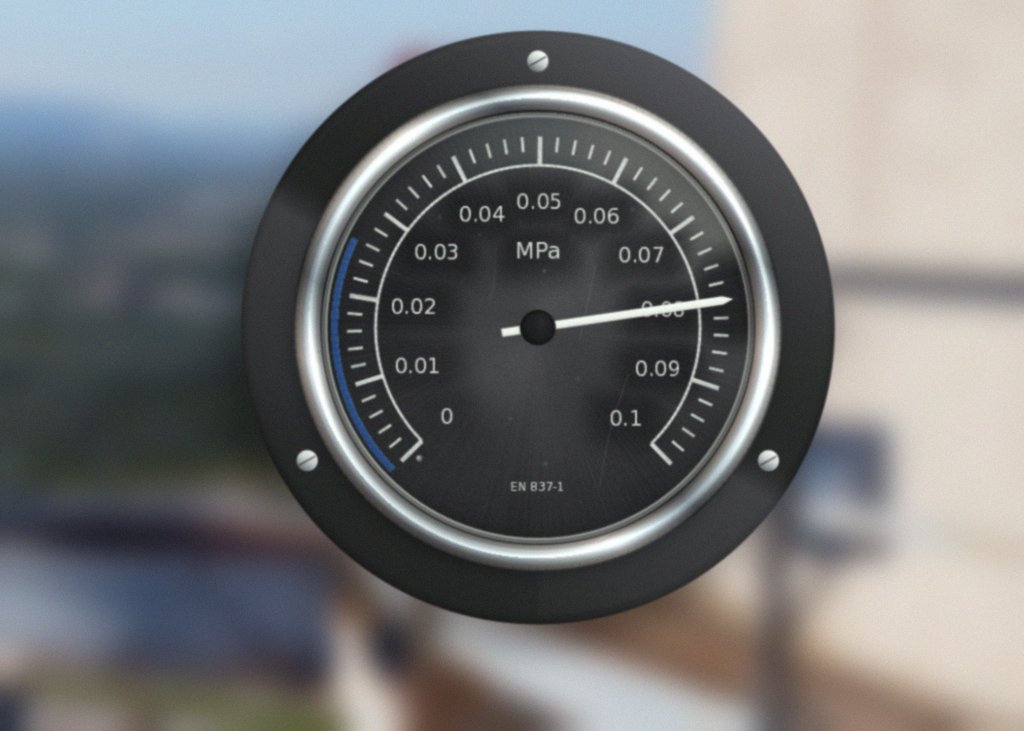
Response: 0.08 MPa
